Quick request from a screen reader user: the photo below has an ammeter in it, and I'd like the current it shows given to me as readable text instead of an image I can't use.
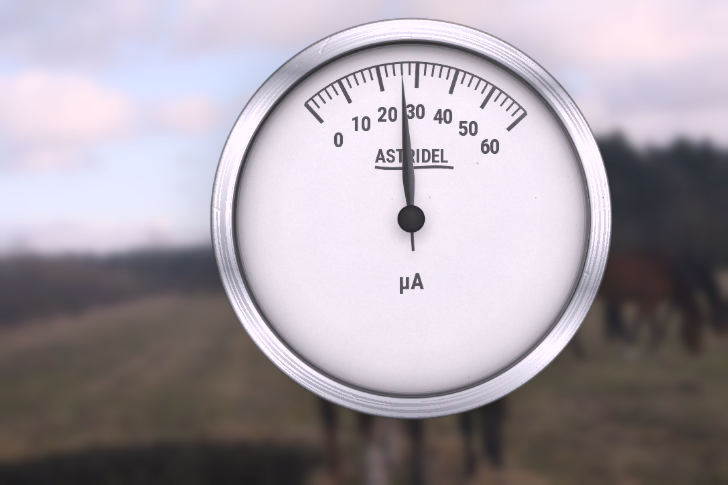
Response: 26 µA
